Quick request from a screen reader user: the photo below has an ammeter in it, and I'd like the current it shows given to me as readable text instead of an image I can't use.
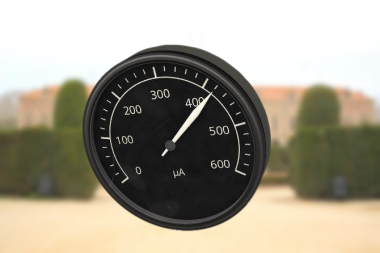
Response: 420 µA
